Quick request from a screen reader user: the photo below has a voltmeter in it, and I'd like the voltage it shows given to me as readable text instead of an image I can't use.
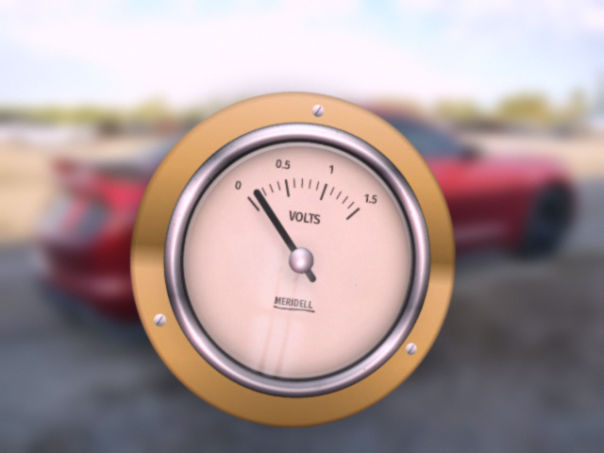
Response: 0.1 V
